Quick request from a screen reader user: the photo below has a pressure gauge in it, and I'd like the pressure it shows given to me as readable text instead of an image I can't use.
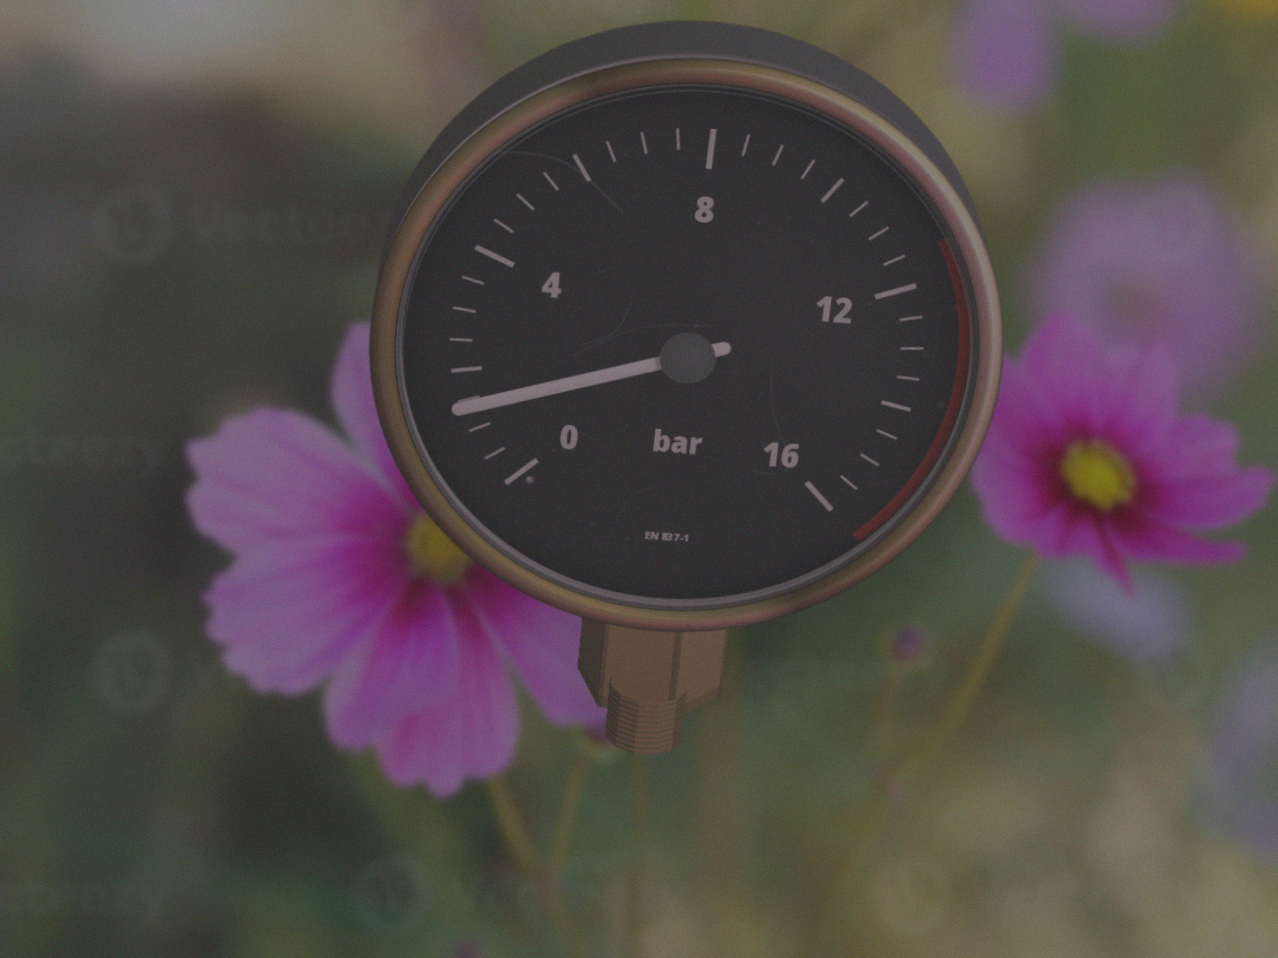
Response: 1.5 bar
